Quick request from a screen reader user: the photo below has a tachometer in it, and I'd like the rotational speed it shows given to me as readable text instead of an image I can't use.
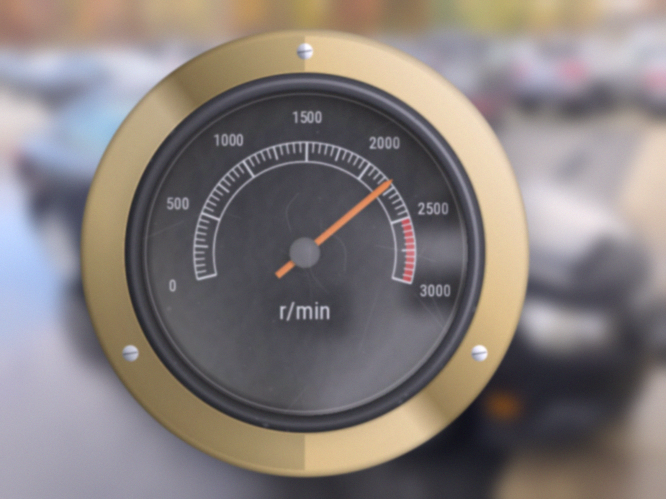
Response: 2200 rpm
